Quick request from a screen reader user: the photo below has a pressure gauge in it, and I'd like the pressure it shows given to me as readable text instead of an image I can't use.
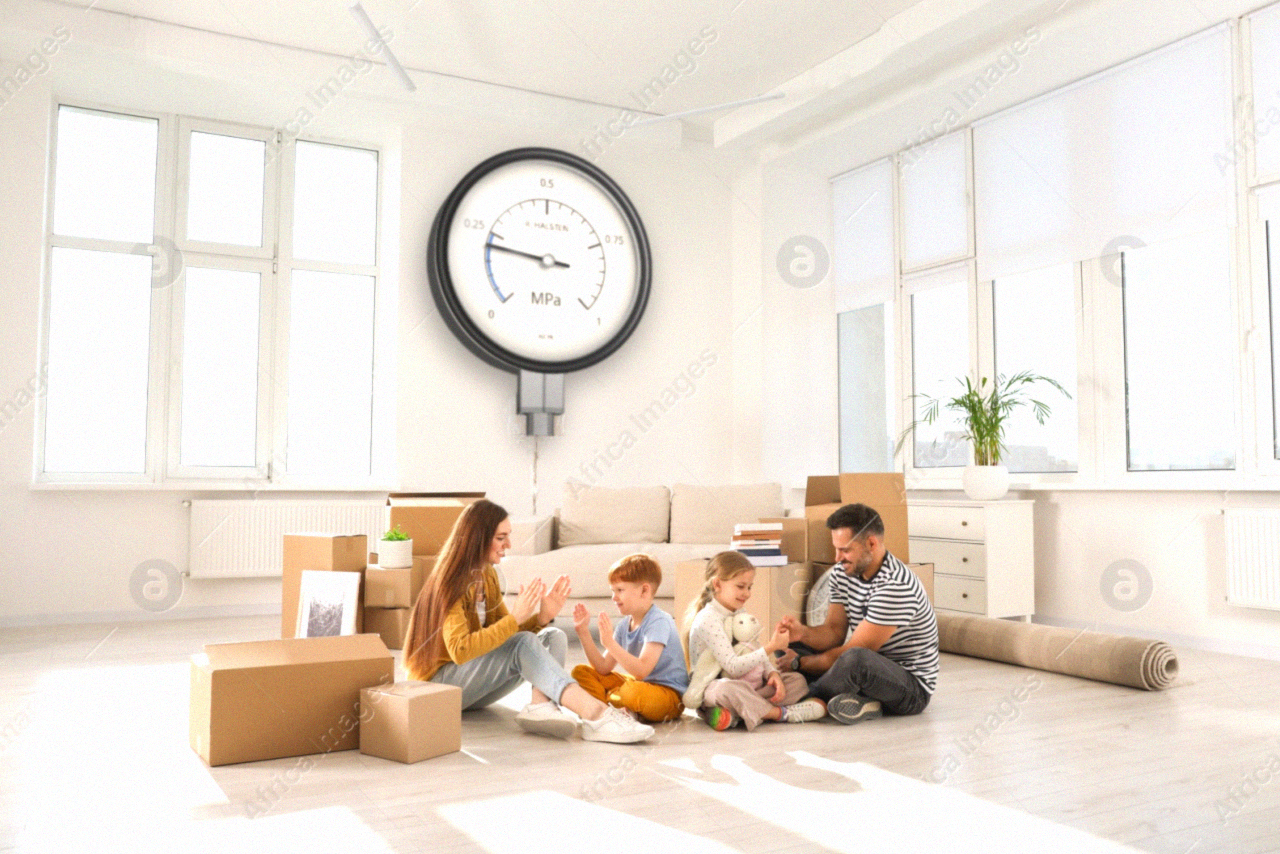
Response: 0.2 MPa
